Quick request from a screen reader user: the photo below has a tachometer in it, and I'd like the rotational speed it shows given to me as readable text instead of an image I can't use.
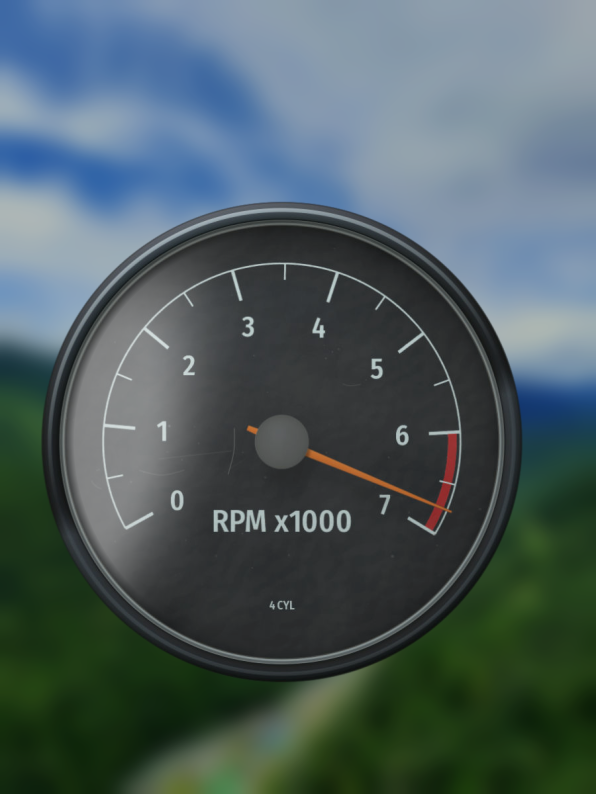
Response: 6750 rpm
